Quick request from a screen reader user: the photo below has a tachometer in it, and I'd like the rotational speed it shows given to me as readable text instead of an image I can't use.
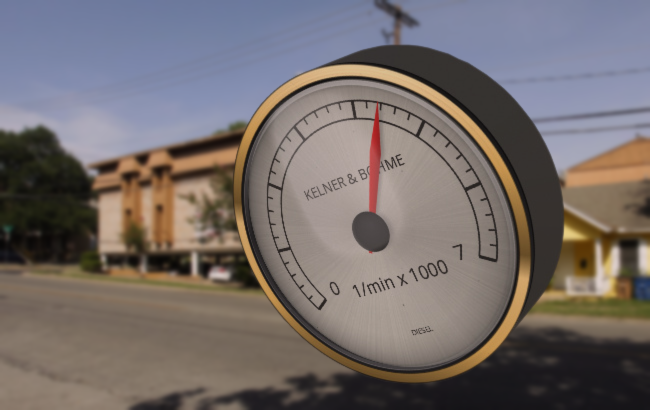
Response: 4400 rpm
